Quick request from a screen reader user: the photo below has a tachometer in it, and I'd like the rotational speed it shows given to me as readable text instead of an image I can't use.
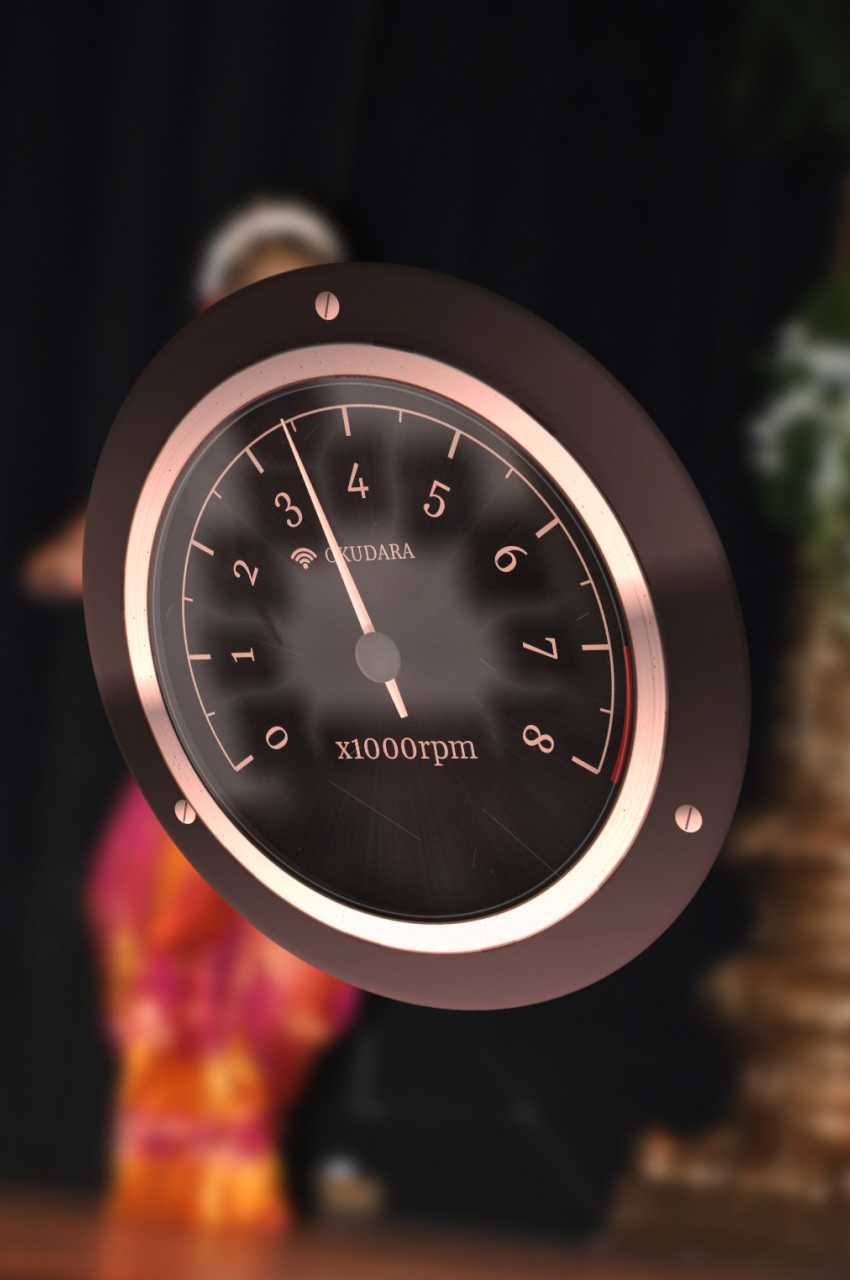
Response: 3500 rpm
